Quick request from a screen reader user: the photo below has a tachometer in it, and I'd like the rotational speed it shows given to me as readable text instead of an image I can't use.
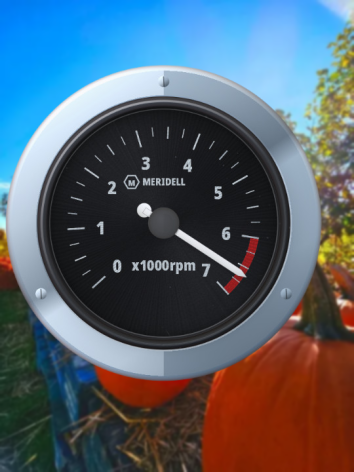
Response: 6625 rpm
